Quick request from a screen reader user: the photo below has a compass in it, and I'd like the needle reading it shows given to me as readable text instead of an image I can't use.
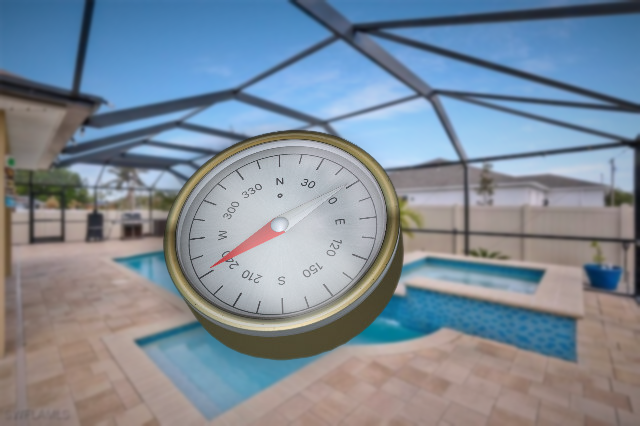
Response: 240 °
